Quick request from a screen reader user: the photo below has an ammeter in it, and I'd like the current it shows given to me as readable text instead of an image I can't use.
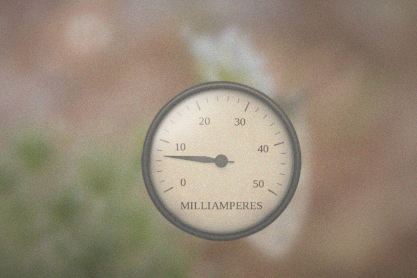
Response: 7 mA
